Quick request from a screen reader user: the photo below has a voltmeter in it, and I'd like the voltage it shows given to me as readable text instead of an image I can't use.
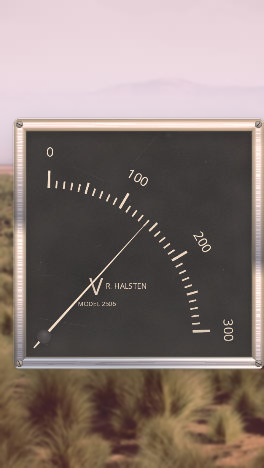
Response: 140 V
